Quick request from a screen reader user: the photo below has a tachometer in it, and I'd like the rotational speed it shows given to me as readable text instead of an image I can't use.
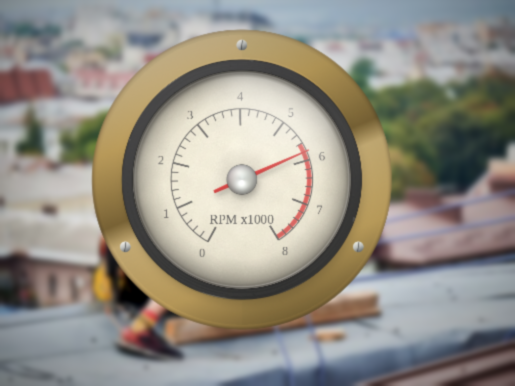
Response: 5800 rpm
